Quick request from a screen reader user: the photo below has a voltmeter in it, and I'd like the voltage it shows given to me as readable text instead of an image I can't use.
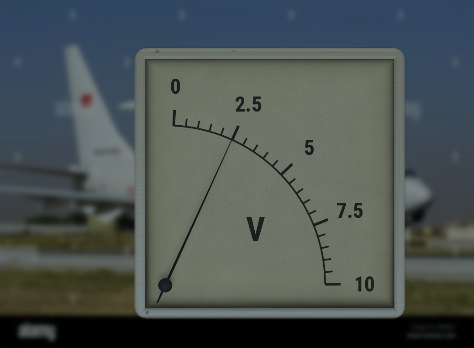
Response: 2.5 V
